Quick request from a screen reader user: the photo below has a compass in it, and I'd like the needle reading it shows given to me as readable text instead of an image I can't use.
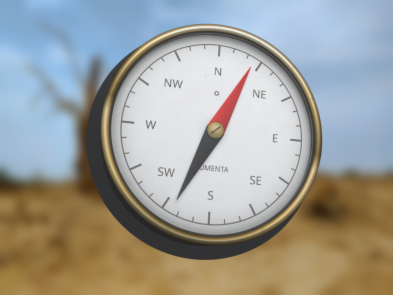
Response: 25 °
